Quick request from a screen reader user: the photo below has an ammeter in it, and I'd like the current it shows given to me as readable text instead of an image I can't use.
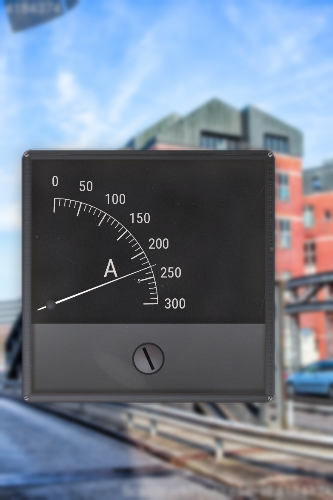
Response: 230 A
